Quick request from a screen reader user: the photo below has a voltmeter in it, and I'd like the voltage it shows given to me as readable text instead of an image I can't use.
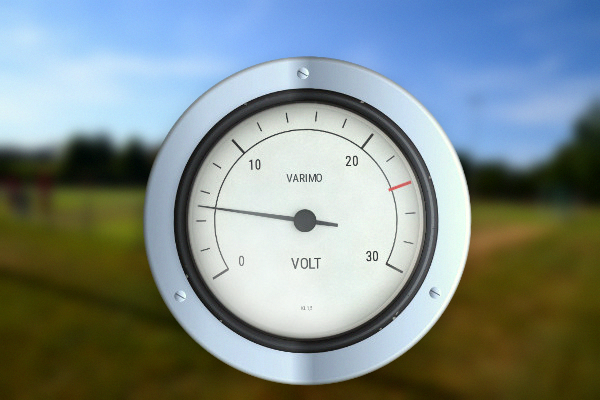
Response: 5 V
